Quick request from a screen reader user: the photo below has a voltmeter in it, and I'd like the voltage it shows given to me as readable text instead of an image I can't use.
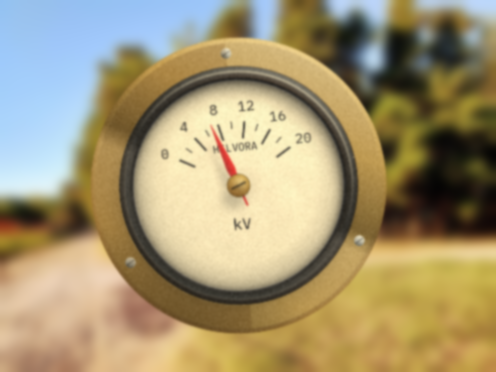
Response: 7 kV
